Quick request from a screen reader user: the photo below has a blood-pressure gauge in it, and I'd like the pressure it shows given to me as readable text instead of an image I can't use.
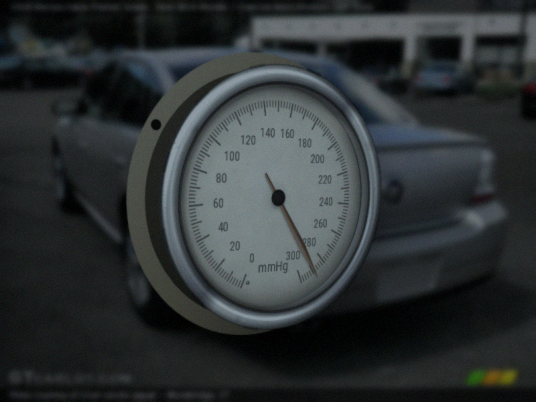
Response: 290 mmHg
